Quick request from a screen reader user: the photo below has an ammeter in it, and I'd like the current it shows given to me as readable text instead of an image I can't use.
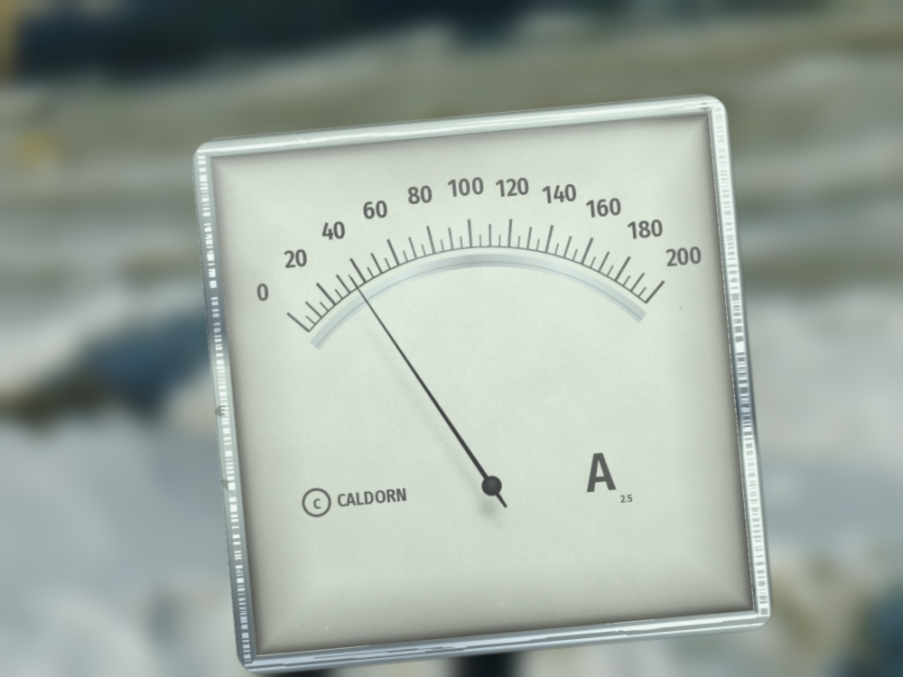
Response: 35 A
